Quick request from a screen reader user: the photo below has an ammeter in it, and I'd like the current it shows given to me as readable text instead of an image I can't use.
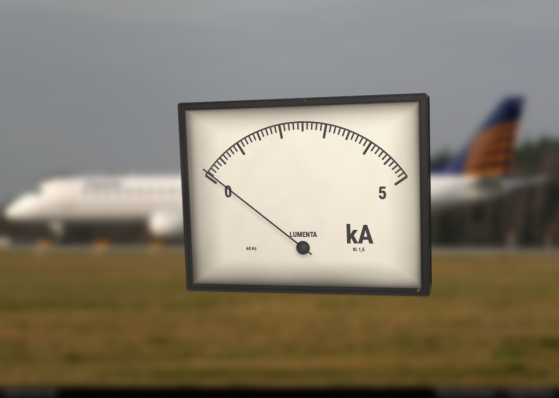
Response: 0.1 kA
